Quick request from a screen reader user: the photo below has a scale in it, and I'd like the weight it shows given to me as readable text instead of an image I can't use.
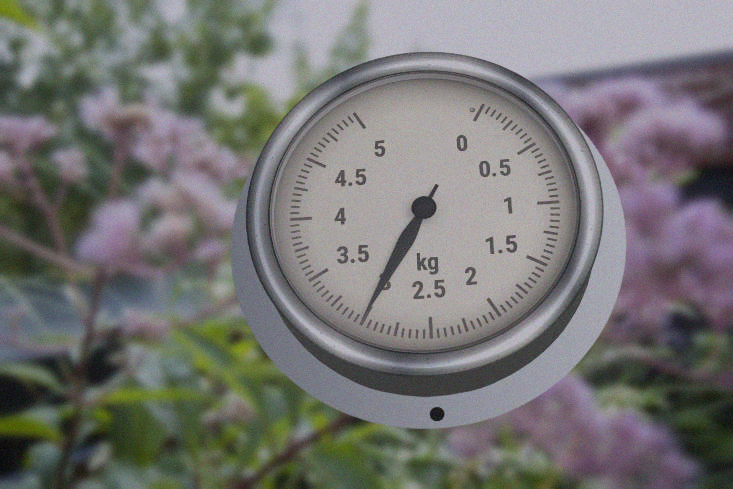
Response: 3 kg
